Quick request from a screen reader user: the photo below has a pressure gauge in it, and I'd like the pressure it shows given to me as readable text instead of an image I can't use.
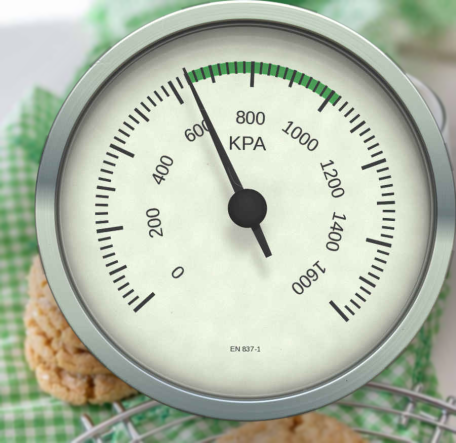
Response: 640 kPa
